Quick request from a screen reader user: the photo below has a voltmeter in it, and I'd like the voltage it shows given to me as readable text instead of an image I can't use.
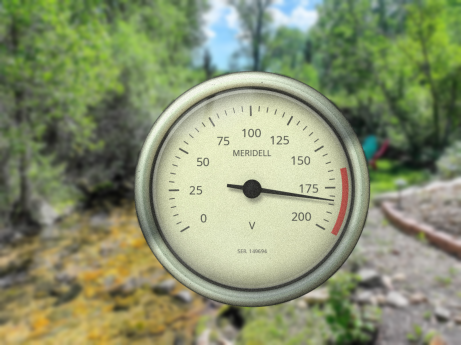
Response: 182.5 V
